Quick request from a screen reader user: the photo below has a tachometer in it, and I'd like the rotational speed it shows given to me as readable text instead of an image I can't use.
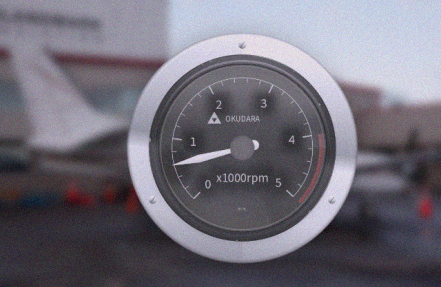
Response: 600 rpm
